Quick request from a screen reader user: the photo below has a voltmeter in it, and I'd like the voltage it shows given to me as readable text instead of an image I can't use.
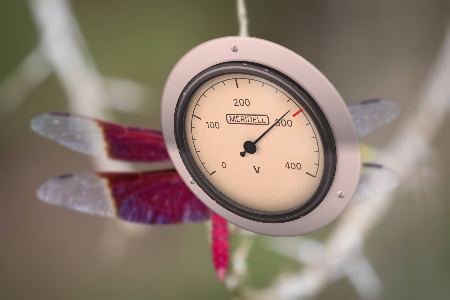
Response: 290 V
